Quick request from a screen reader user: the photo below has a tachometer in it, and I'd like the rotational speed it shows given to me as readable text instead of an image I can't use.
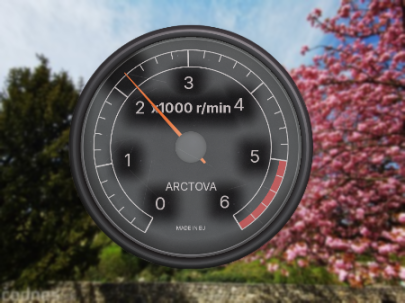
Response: 2200 rpm
